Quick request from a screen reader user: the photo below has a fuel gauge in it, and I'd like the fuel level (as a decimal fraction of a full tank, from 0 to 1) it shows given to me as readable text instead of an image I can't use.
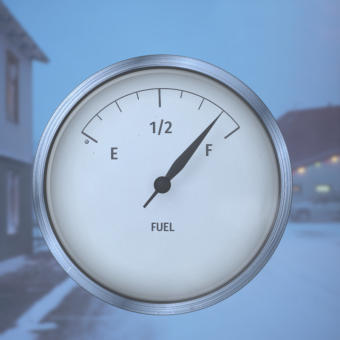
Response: 0.875
